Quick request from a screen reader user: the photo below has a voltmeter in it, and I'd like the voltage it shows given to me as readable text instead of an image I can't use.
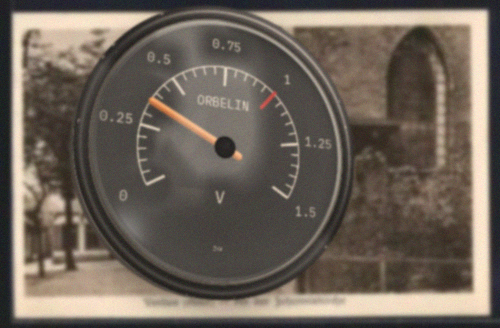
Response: 0.35 V
